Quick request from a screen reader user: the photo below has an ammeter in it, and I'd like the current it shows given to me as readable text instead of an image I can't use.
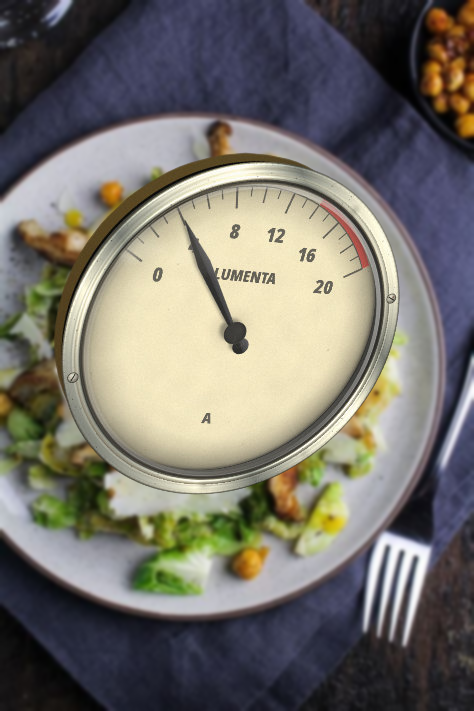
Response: 4 A
